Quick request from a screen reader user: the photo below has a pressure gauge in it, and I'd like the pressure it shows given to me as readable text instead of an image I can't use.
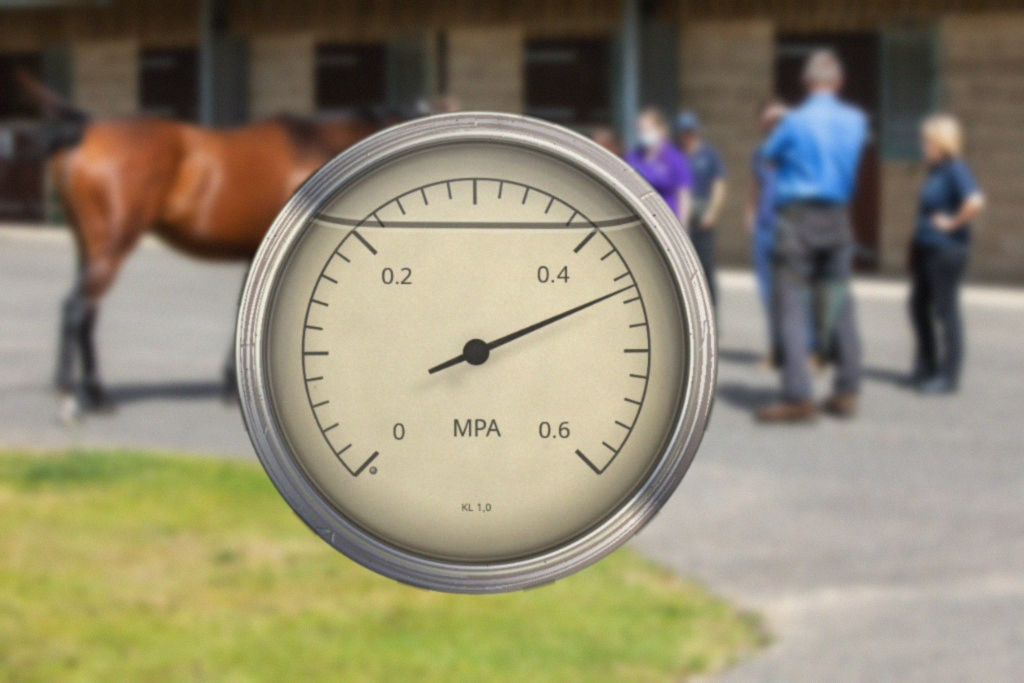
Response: 0.45 MPa
